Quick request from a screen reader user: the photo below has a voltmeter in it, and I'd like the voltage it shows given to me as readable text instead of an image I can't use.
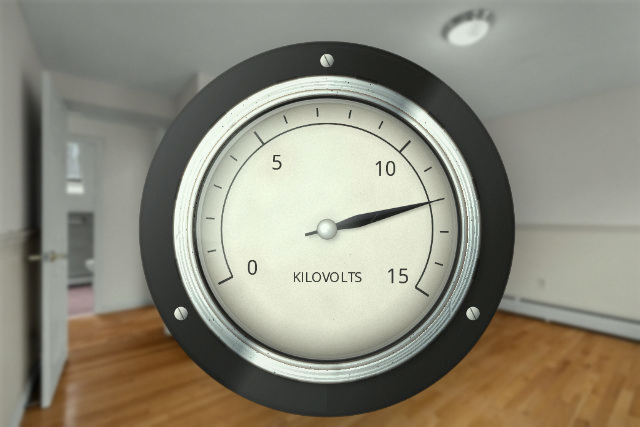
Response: 12 kV
